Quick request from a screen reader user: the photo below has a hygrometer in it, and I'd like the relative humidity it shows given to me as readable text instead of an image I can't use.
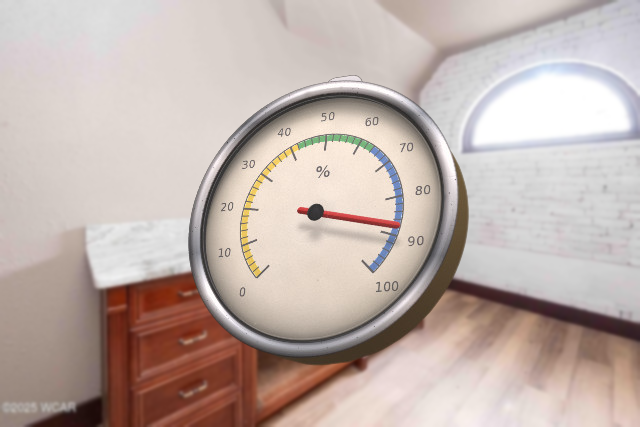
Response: 88 %
